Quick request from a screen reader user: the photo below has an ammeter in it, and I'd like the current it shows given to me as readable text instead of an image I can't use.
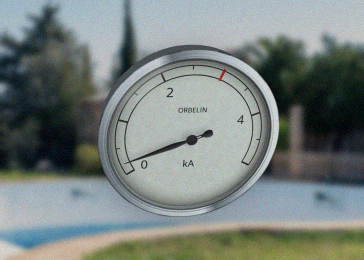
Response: 0.25 kA
